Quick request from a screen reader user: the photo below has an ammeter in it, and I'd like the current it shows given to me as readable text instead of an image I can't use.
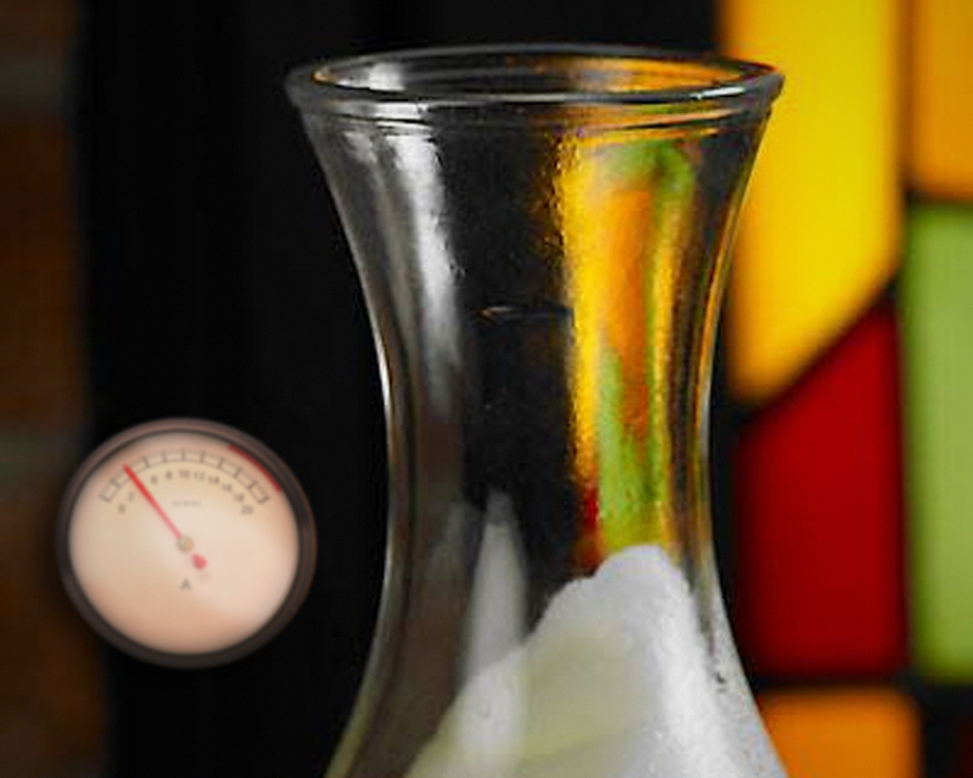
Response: 4 A
